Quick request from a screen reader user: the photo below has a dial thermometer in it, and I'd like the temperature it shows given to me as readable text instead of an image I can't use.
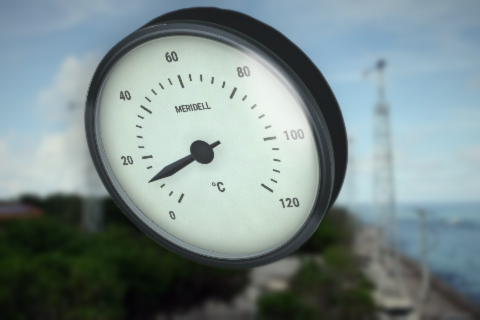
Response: 12 °C
